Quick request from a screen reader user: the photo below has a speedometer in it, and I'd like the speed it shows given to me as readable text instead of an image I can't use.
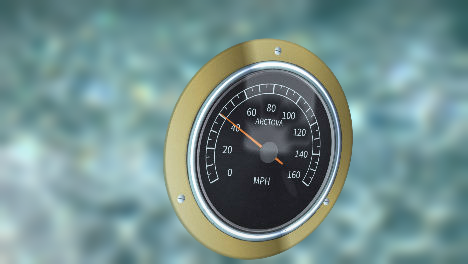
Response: 40 mph
